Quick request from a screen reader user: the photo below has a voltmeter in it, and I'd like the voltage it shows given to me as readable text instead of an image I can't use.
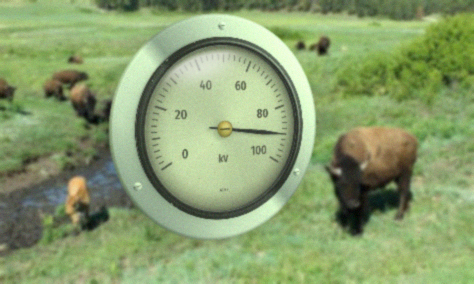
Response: 90 kV
